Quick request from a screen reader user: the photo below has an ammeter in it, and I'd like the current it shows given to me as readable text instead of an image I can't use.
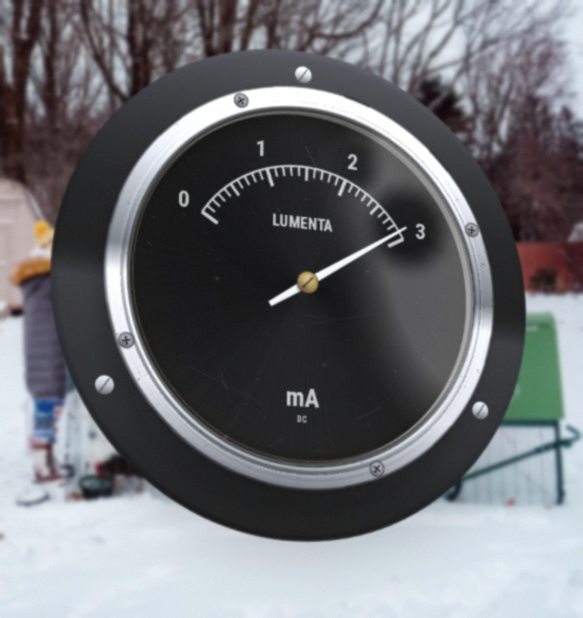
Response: 2.9 mA
